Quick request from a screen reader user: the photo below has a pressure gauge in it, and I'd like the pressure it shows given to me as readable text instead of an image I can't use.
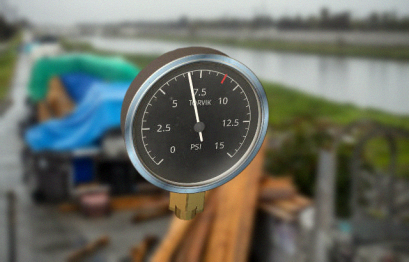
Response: 6.75 psi
